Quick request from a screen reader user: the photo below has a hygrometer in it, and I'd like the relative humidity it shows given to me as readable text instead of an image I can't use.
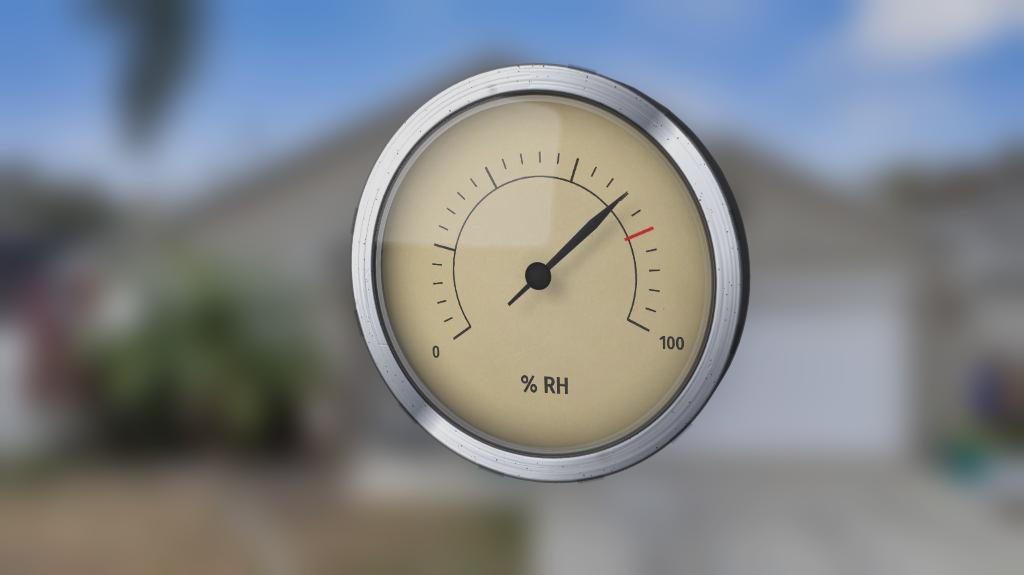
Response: 72 %
